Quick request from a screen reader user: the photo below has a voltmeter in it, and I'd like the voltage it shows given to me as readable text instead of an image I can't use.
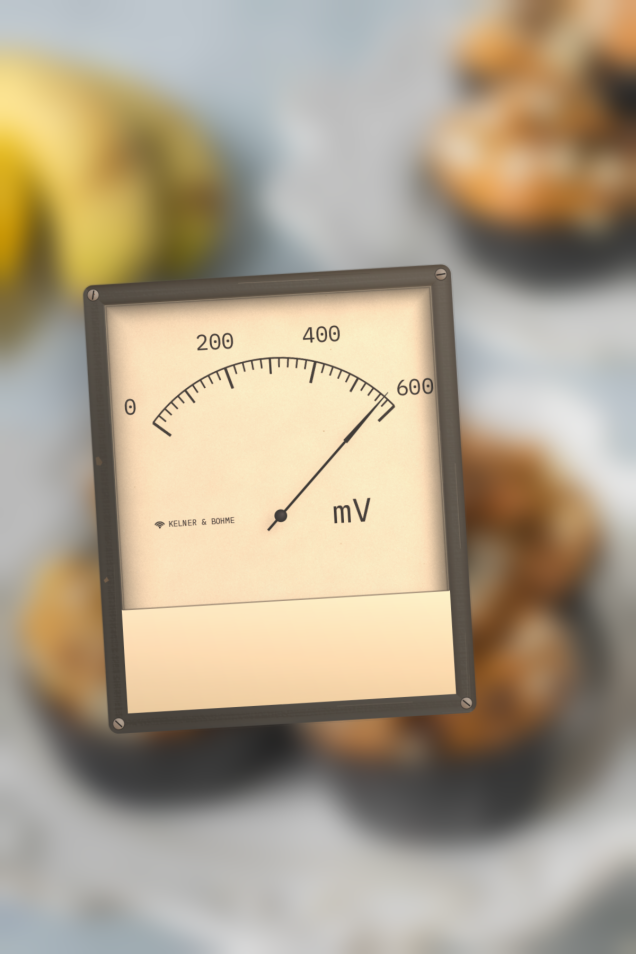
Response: 570 mV
